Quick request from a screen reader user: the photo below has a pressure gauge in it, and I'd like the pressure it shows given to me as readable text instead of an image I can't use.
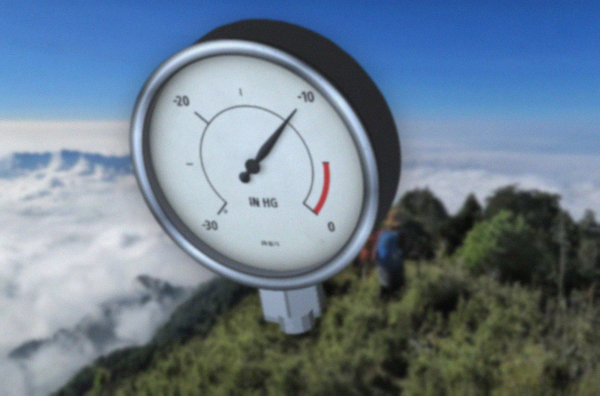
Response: -10 inHg
